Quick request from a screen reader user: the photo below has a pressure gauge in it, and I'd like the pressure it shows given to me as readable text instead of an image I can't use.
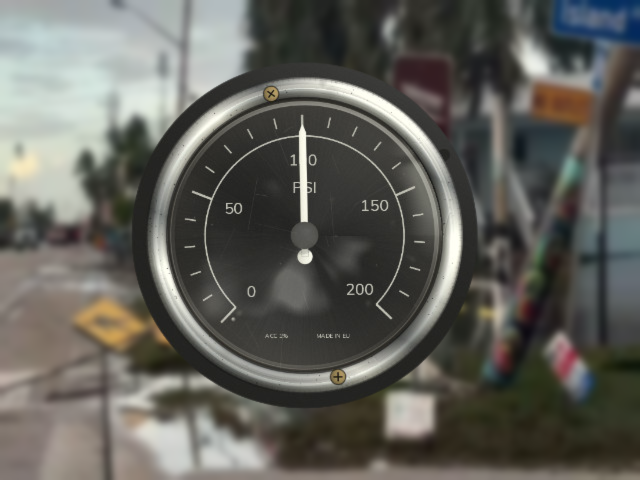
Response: 100 psi
